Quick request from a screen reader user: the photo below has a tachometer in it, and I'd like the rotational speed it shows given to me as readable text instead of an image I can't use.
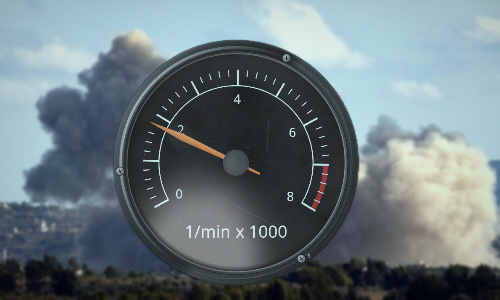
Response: 1800 rpm
